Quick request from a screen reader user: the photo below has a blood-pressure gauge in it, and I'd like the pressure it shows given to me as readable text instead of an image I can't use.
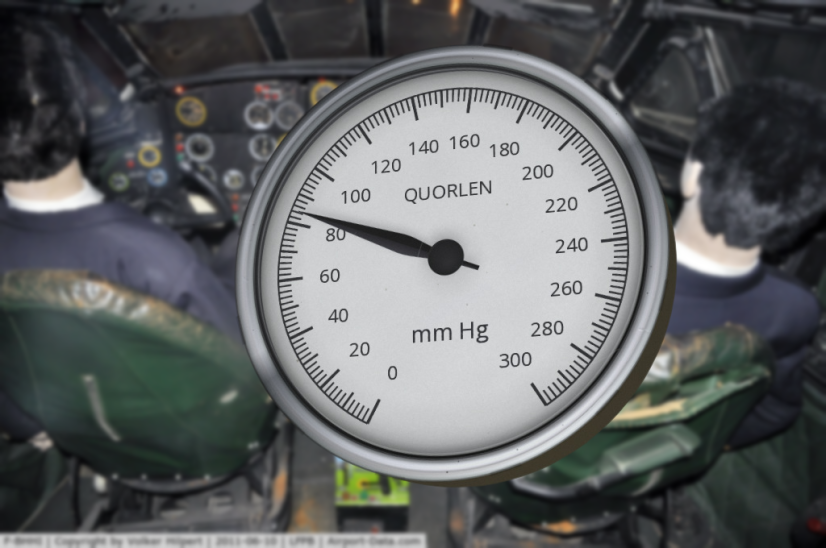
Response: 84 mmHg
